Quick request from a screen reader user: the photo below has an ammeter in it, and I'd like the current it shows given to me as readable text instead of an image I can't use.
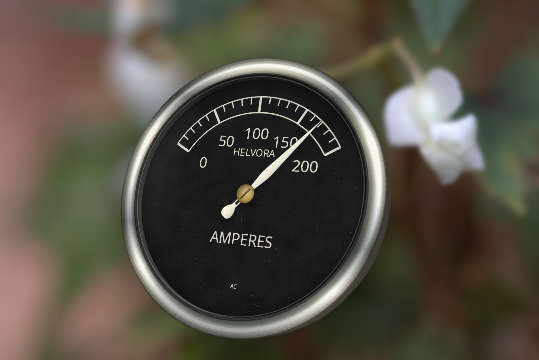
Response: 170 A
